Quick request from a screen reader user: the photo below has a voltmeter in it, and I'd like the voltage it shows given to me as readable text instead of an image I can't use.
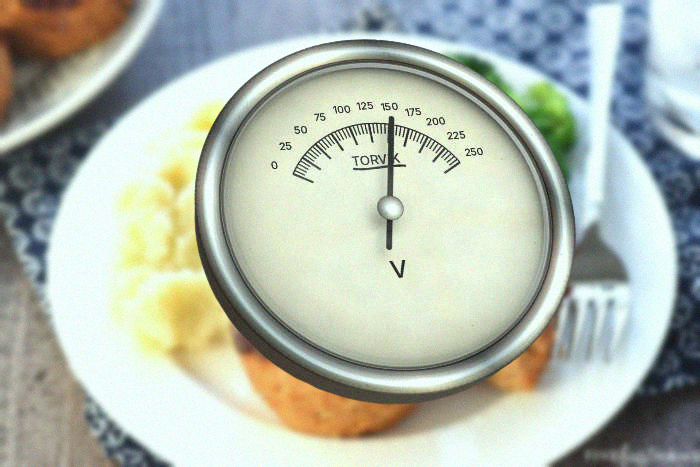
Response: 150 V
